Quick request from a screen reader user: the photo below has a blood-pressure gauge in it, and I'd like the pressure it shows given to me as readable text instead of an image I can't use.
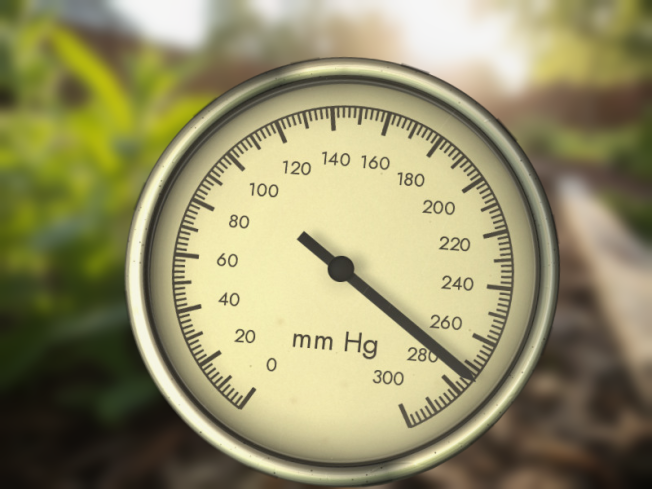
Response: 274 mmHg
